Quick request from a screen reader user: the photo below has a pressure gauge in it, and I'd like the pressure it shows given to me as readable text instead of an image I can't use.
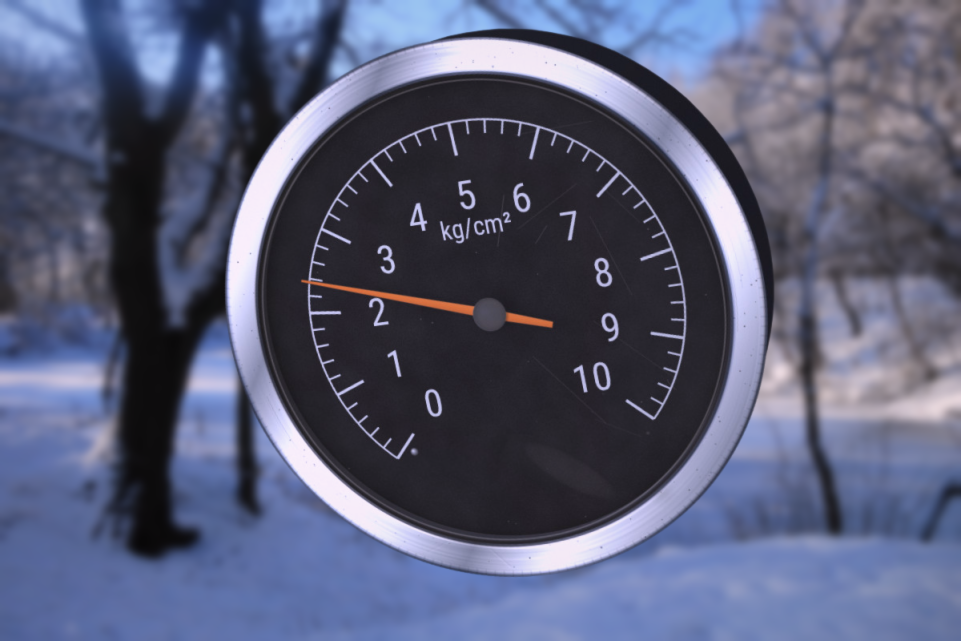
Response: 2.4 kg/cm²
